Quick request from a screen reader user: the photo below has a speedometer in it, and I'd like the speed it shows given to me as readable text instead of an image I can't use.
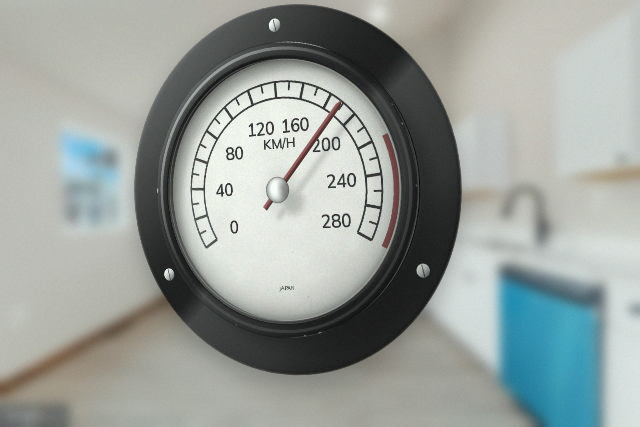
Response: 190 km/h
